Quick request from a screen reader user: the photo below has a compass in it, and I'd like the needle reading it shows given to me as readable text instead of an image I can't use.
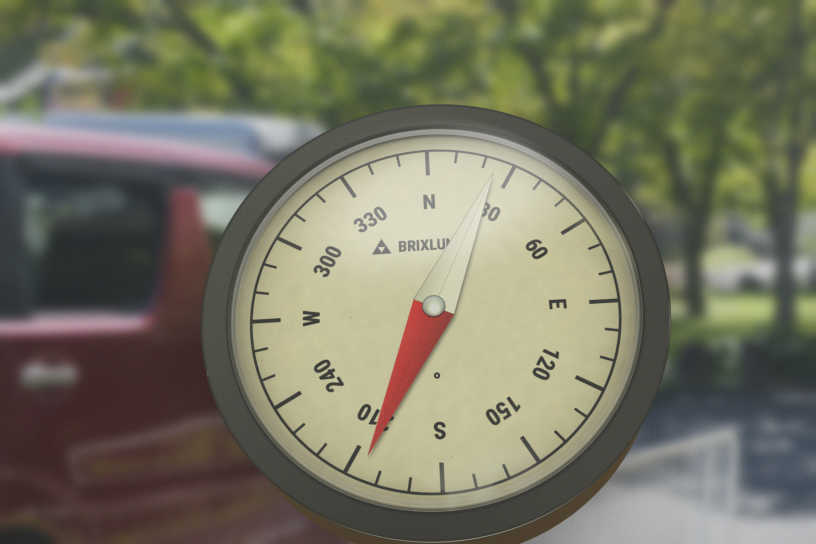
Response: 205 °
